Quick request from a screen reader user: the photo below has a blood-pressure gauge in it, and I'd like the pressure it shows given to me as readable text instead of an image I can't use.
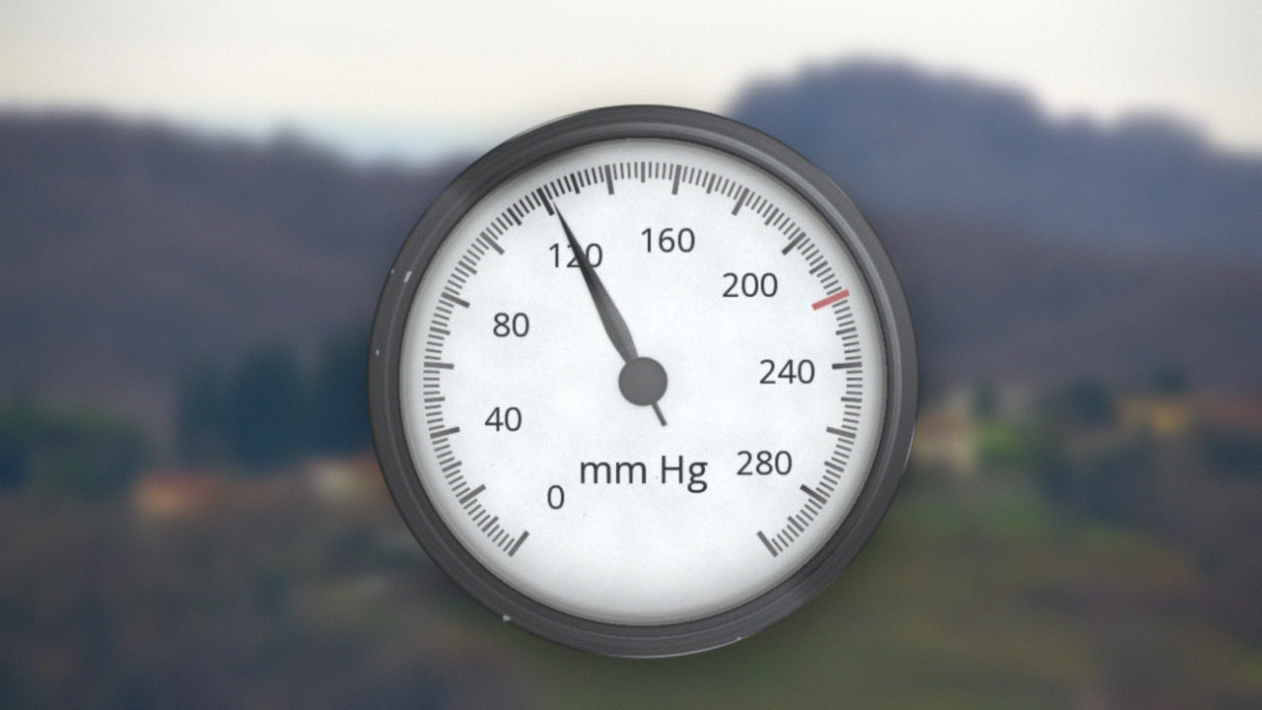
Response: 122 mmHg
